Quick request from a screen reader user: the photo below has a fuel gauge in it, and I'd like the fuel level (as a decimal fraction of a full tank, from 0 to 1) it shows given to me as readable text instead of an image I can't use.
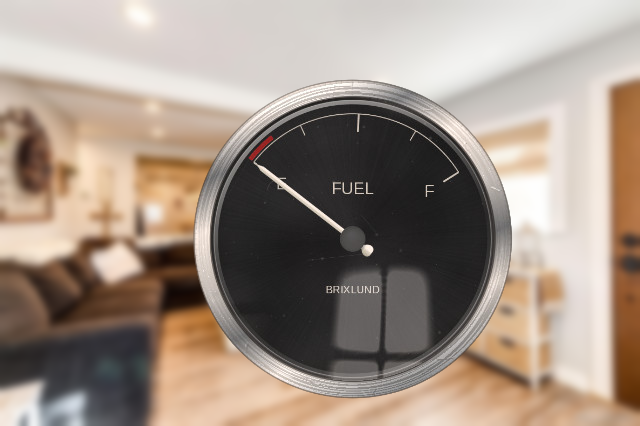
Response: 0
